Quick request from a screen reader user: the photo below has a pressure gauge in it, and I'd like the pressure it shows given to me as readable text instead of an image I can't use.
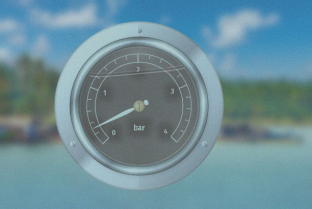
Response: 0.3 bar
